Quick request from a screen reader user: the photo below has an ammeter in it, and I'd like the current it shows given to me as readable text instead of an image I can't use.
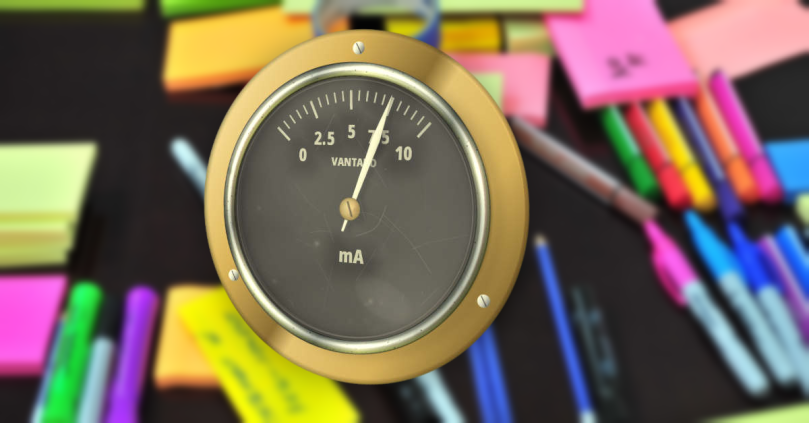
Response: 7.5 mA
